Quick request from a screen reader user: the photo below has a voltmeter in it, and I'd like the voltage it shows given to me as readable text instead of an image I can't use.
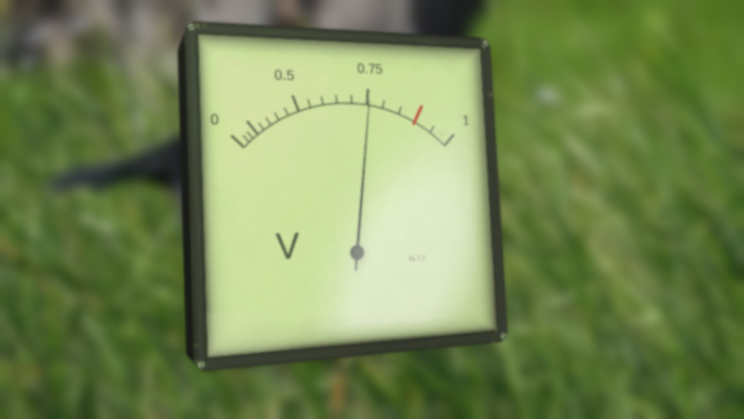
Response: 0.75 V
